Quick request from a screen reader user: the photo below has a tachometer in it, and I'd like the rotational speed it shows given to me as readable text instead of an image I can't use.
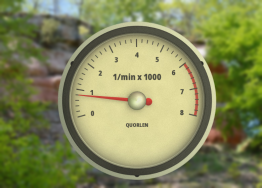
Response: 800 rpm
